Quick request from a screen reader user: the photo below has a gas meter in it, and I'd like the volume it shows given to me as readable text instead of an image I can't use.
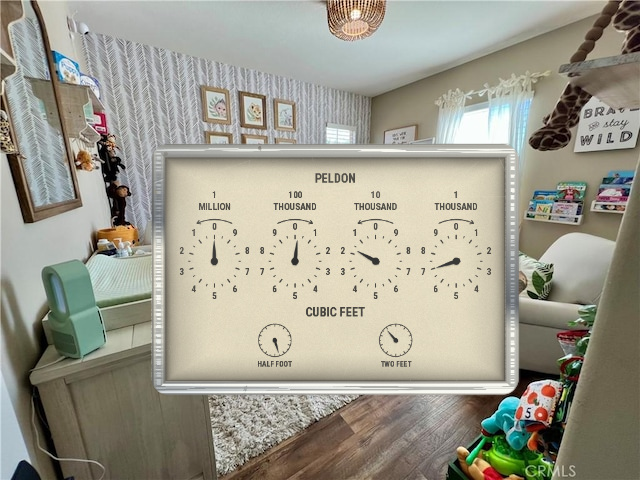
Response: 1700 ft³
